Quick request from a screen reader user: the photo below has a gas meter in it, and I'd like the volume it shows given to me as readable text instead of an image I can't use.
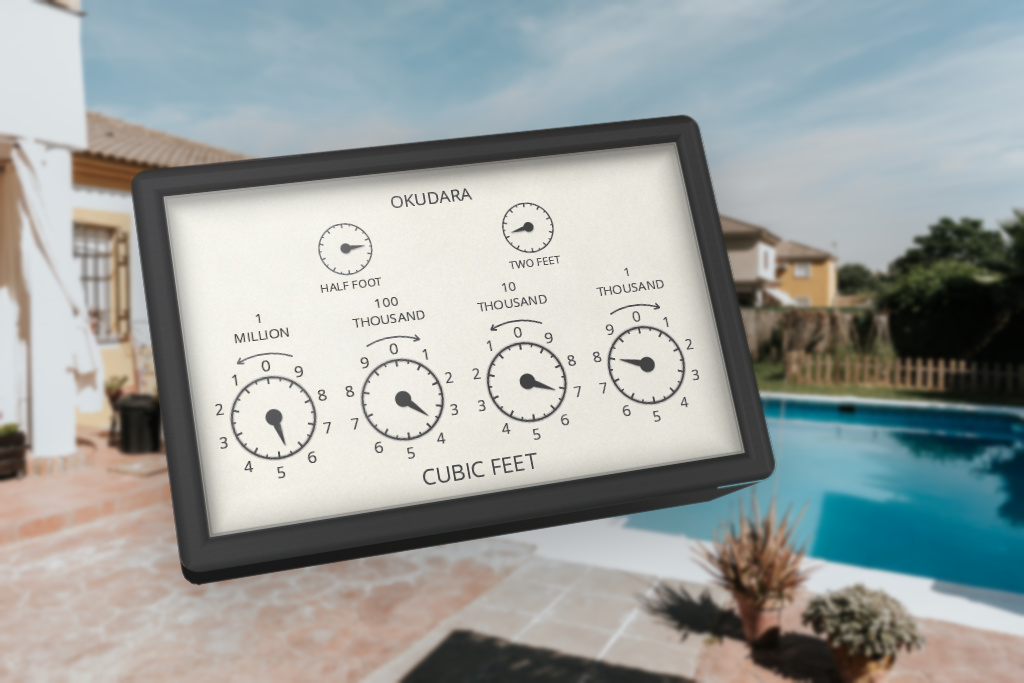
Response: 536800 ft³
